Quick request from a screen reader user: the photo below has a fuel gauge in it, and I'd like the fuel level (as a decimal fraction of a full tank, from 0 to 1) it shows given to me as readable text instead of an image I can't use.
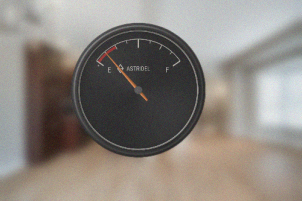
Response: 0.125
